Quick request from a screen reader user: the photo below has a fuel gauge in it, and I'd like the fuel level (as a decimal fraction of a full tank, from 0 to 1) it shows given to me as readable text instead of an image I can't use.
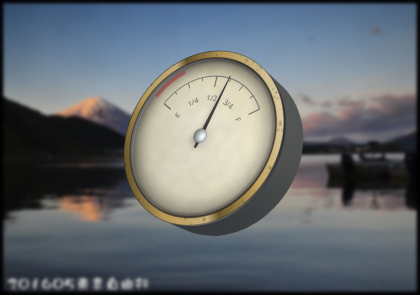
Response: 0.625
